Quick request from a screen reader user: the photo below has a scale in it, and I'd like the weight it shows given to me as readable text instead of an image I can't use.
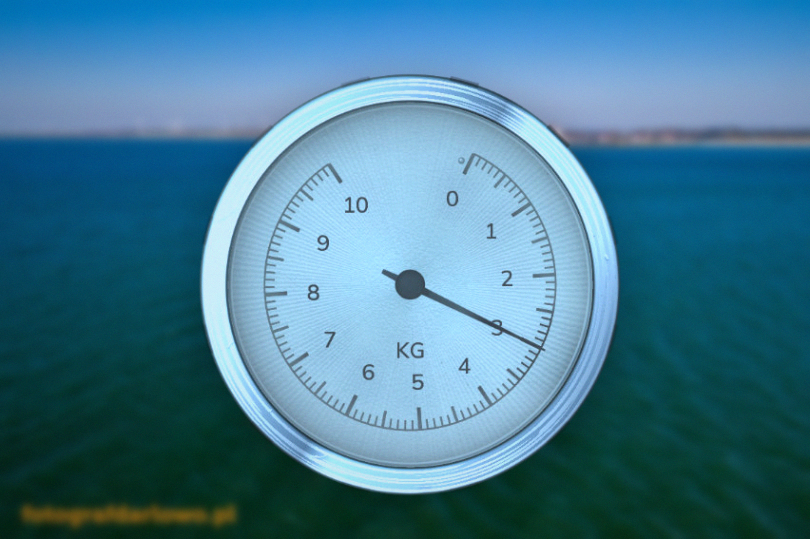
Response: 3 kg
